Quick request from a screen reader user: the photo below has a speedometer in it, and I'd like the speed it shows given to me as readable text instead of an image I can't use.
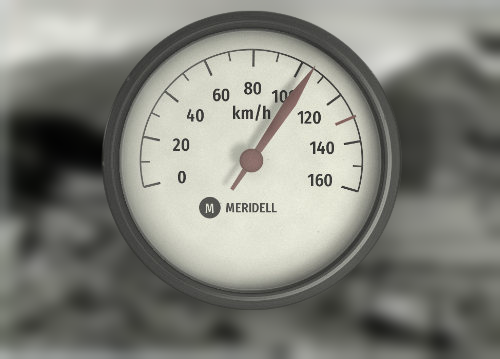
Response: 105 km/h
